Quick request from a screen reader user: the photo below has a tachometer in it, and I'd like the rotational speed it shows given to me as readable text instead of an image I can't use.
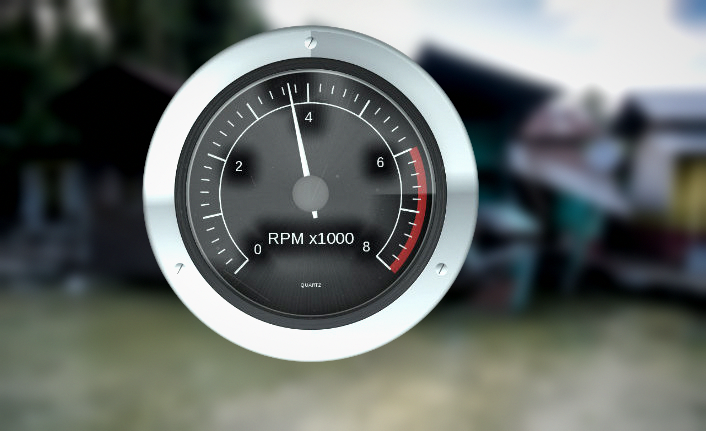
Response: 3700 rpm
